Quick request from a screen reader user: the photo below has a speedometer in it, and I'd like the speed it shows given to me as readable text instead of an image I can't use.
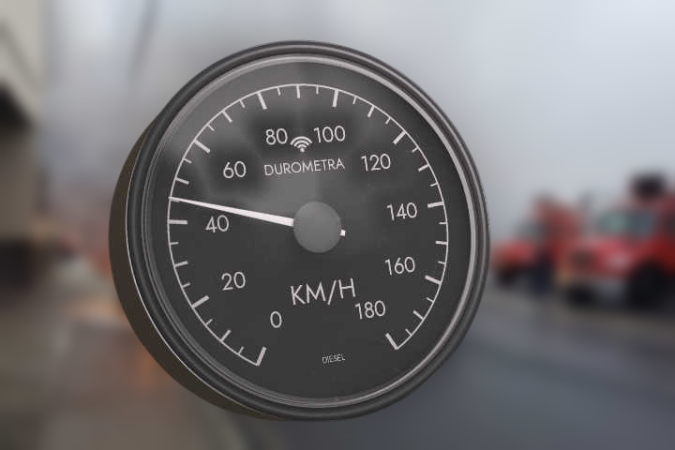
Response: 45 km/h
